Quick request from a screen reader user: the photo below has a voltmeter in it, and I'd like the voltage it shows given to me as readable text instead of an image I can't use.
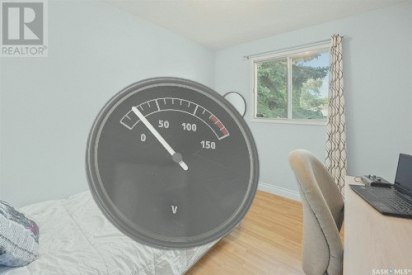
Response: 20 V
